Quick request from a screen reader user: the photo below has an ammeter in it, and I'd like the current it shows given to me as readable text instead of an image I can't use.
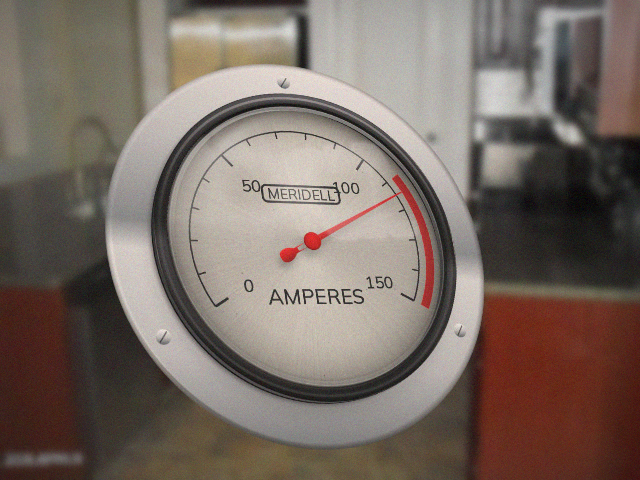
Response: 115 A
